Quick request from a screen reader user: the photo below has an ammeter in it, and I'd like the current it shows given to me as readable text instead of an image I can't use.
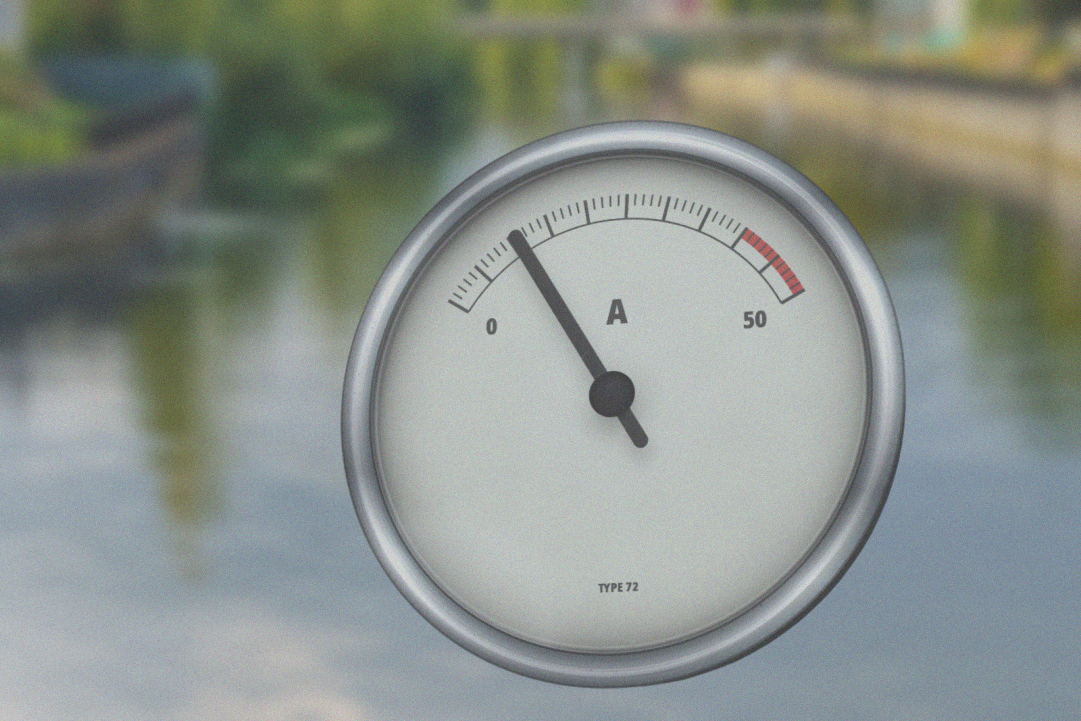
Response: 11 A
